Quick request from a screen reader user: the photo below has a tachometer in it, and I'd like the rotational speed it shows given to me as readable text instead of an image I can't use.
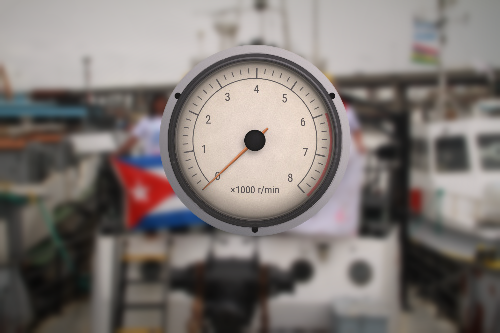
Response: 0 rpm
